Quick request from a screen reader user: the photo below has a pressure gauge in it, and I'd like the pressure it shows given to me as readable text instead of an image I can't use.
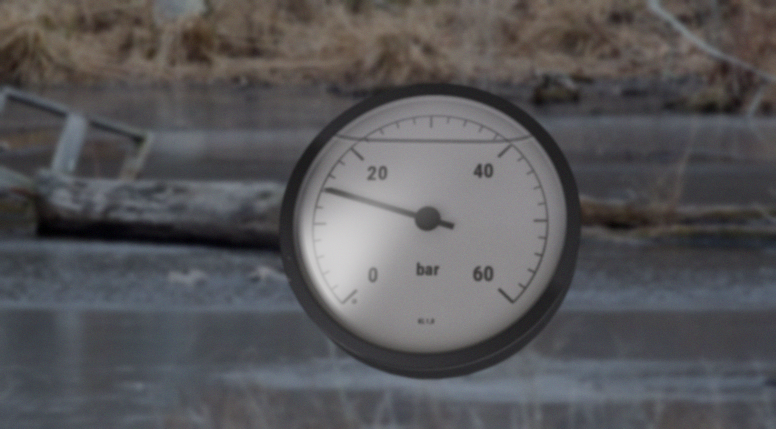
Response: 14 bar
